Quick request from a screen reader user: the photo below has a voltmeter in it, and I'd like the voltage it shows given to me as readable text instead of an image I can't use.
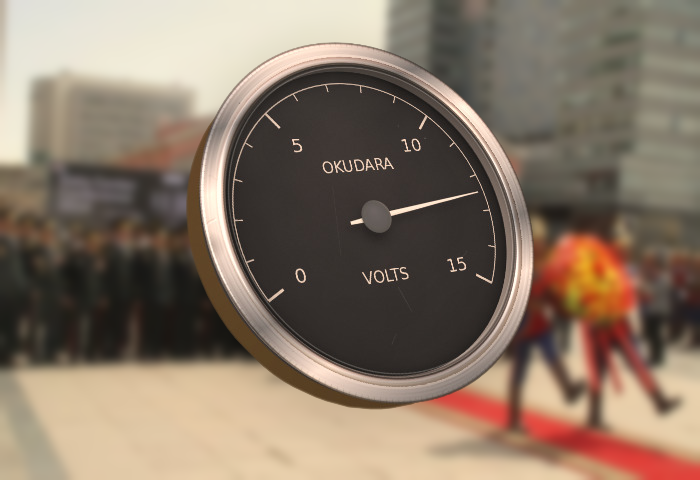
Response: 12.5 V
